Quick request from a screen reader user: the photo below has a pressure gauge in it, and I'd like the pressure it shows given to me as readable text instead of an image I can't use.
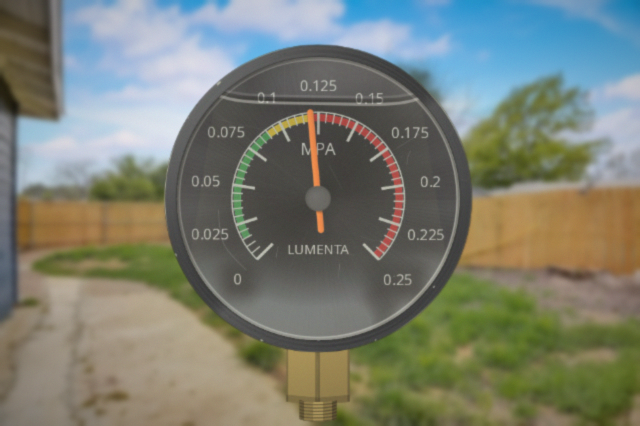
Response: 0.12 MPa
